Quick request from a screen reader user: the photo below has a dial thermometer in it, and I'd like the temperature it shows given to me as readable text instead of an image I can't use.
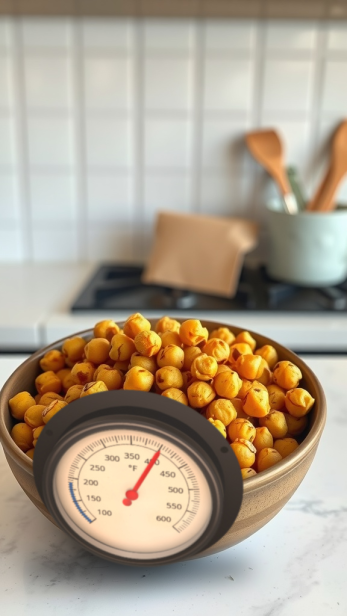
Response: 400 °F
